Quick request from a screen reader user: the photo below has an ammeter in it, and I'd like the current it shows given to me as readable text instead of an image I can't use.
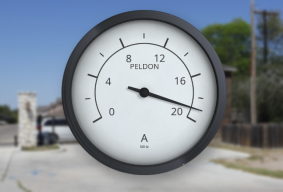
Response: 19 A
